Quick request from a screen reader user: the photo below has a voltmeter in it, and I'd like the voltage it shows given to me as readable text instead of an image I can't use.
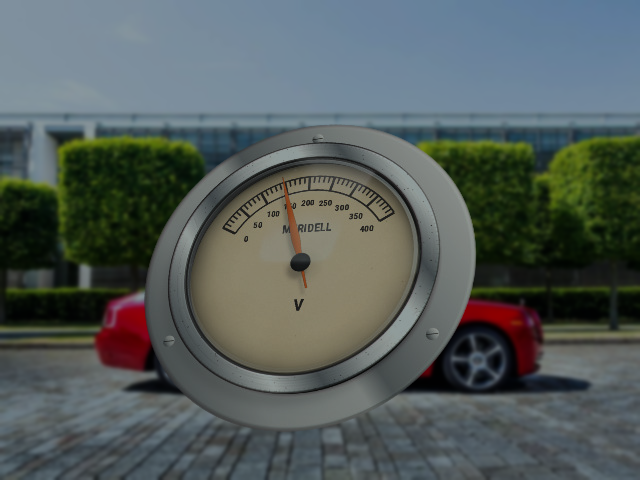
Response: 150 V
